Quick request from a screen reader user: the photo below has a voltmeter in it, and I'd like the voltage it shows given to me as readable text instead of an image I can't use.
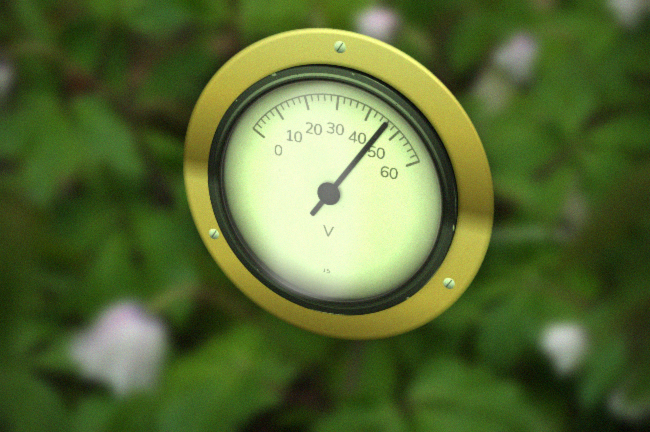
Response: 46 V
